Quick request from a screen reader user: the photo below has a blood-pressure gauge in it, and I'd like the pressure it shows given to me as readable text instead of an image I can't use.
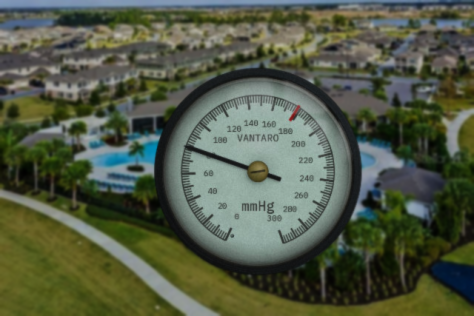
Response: 80 mmHg
